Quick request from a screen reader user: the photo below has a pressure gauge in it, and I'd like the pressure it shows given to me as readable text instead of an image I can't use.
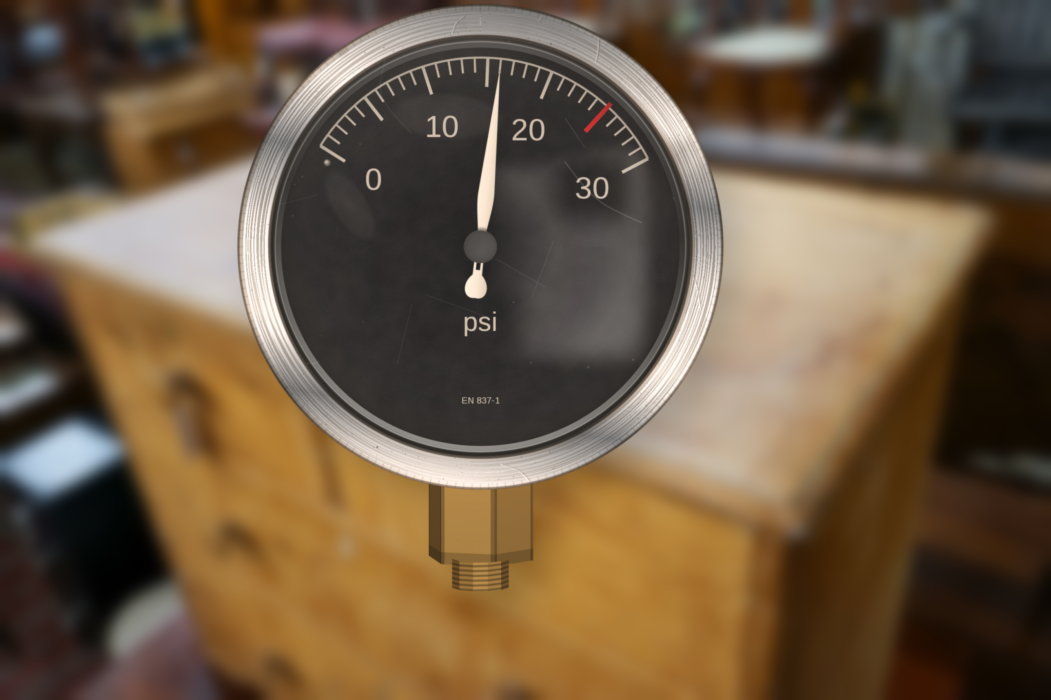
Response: 16 psi
